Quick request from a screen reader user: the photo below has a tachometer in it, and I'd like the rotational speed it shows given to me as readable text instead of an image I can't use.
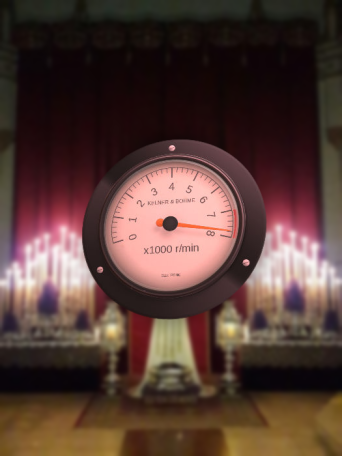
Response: 7800 rpm
